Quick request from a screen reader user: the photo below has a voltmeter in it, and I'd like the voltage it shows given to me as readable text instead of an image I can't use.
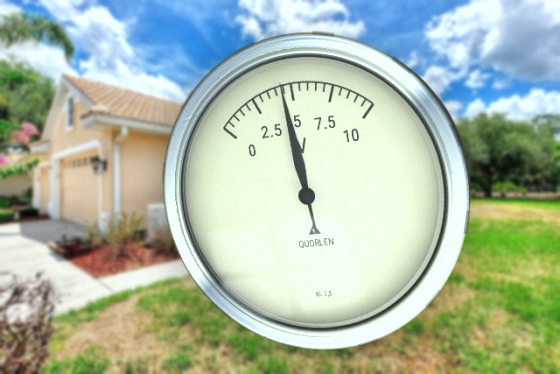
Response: 4.5 V
